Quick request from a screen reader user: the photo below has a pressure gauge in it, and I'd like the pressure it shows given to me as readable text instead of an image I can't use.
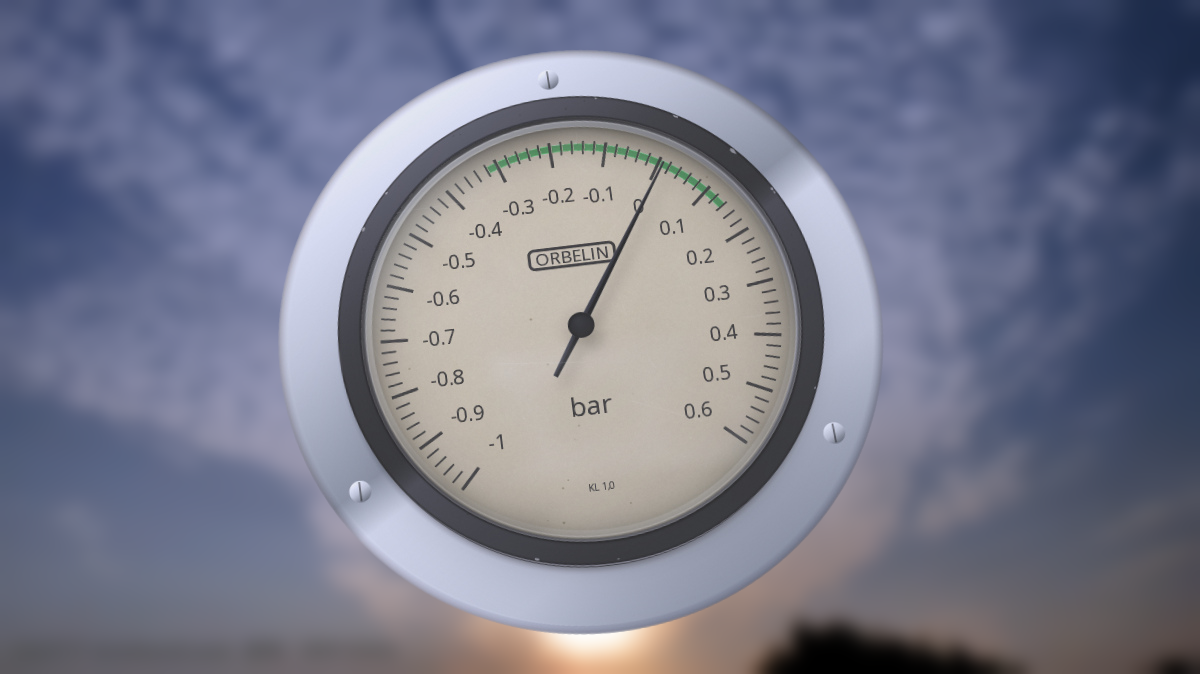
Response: 0.01 bar
